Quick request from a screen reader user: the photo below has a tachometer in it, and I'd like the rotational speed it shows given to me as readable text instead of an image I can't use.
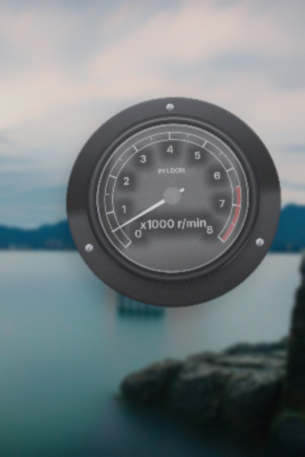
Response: 500 rpm
